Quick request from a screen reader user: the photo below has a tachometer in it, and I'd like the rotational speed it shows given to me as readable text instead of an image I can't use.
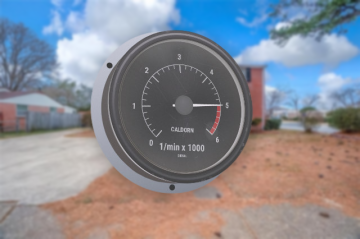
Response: 5000 rpm
